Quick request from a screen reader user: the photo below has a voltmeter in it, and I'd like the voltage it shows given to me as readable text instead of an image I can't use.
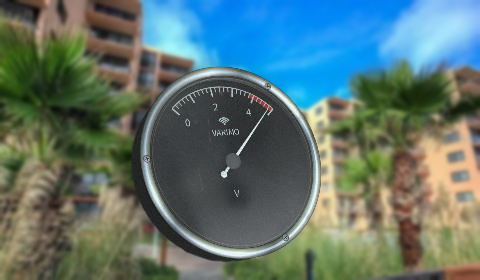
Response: 4.8 V
